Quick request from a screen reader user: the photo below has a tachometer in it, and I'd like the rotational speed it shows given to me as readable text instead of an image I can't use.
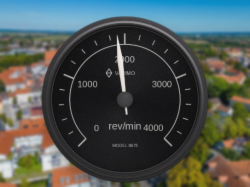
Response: 1900 rpm
